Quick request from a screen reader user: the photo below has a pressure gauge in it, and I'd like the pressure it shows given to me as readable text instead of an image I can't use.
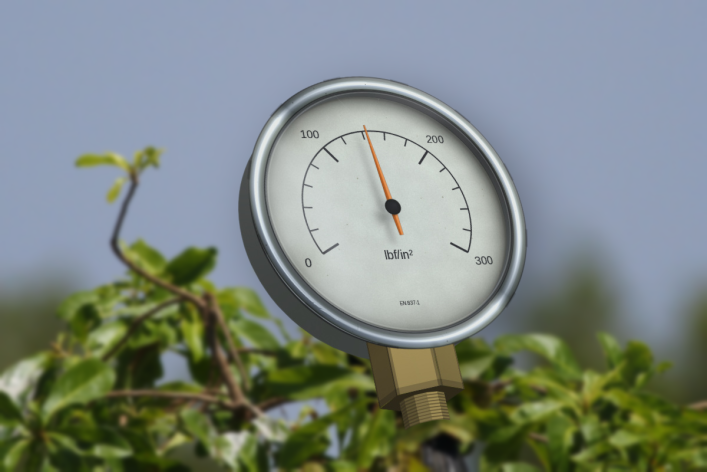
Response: 140 psi
